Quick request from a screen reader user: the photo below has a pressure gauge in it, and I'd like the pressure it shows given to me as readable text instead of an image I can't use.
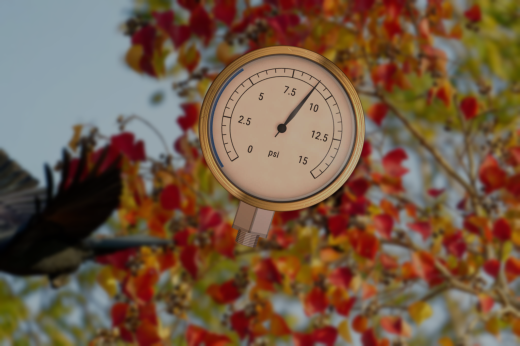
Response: 9 psi
